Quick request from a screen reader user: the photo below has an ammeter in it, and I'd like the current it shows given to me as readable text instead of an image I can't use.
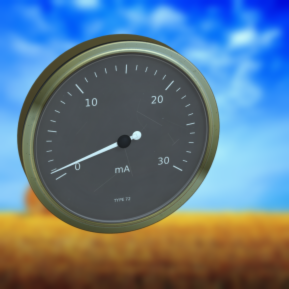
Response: 1 mA
